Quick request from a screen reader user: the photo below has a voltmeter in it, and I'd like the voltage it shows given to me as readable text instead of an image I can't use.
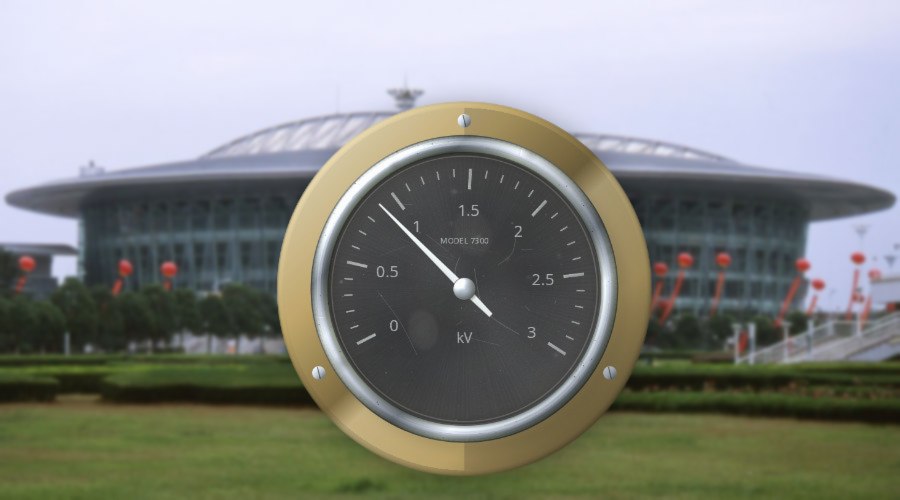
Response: 0.9 kV
